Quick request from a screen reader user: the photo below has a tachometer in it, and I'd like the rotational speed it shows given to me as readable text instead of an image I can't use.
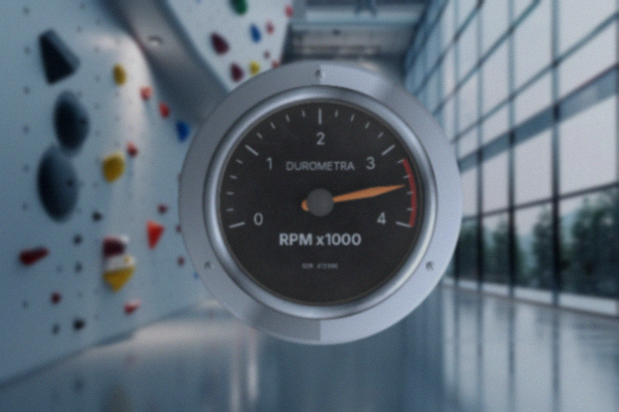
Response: 3500 rpm
